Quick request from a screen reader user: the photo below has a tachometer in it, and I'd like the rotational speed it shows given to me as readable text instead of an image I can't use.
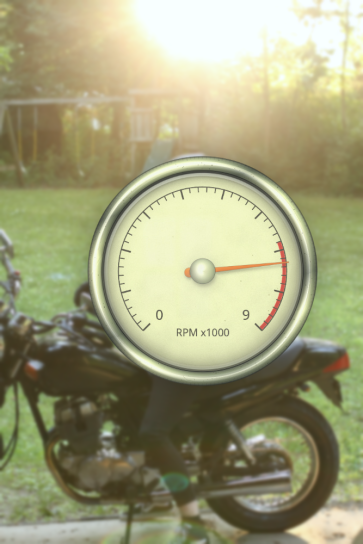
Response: 7300 rpm
